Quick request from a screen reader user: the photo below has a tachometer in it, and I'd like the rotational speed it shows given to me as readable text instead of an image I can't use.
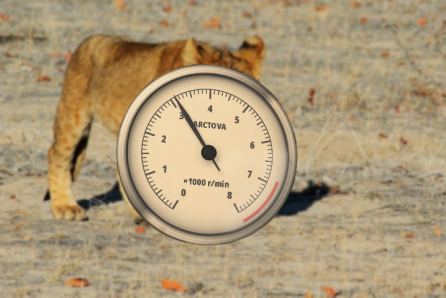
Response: 3100 rpm
